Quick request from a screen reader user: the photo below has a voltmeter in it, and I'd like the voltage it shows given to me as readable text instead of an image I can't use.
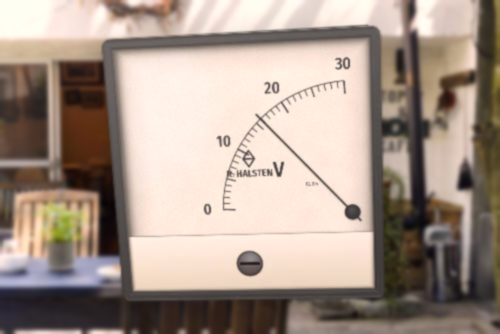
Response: 16 V
